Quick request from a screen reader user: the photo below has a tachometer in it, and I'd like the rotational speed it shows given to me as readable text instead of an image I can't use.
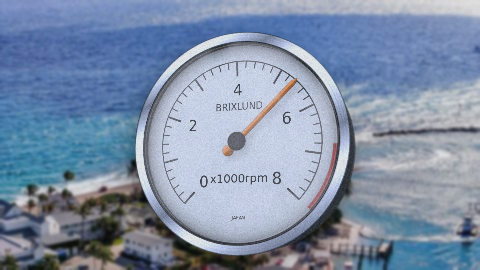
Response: 5400 rpm
